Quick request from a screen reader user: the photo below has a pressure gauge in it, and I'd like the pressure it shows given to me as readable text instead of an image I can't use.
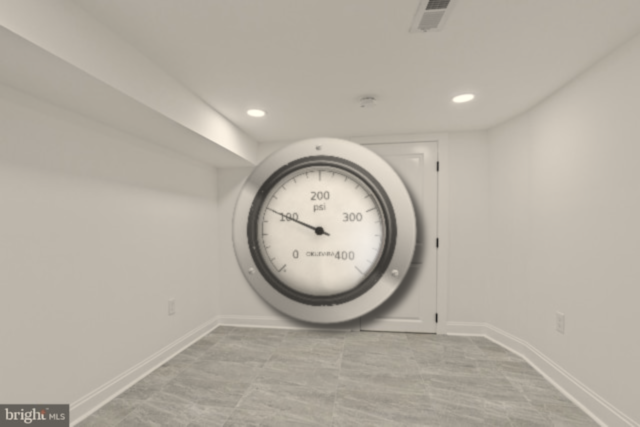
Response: 100 psi
